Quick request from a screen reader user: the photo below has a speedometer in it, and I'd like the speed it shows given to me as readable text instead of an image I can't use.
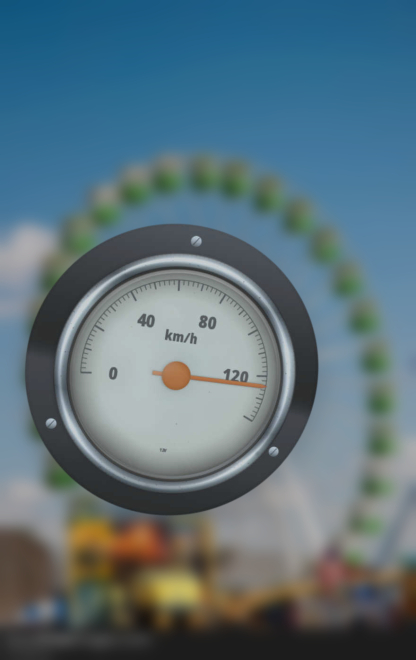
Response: 124 km/h
